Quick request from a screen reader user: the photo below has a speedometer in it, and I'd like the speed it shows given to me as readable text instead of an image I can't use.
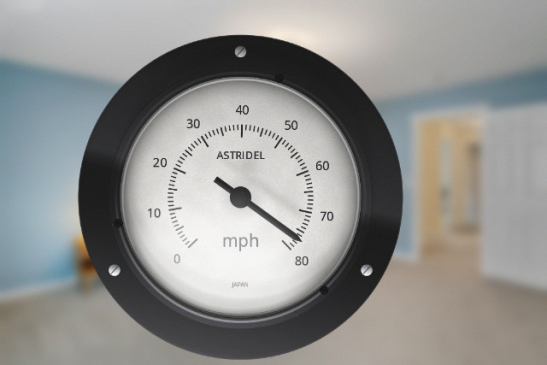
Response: 77 mph
